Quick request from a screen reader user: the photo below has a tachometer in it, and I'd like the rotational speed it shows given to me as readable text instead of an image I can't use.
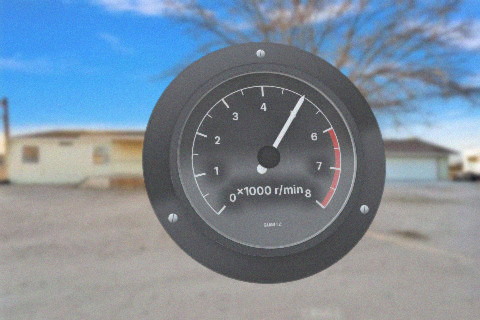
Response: 5000 rpm
